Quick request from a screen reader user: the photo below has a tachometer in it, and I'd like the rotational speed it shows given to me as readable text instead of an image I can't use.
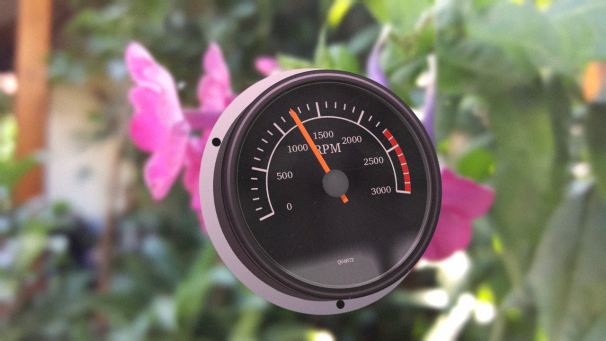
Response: 1200 rpm
